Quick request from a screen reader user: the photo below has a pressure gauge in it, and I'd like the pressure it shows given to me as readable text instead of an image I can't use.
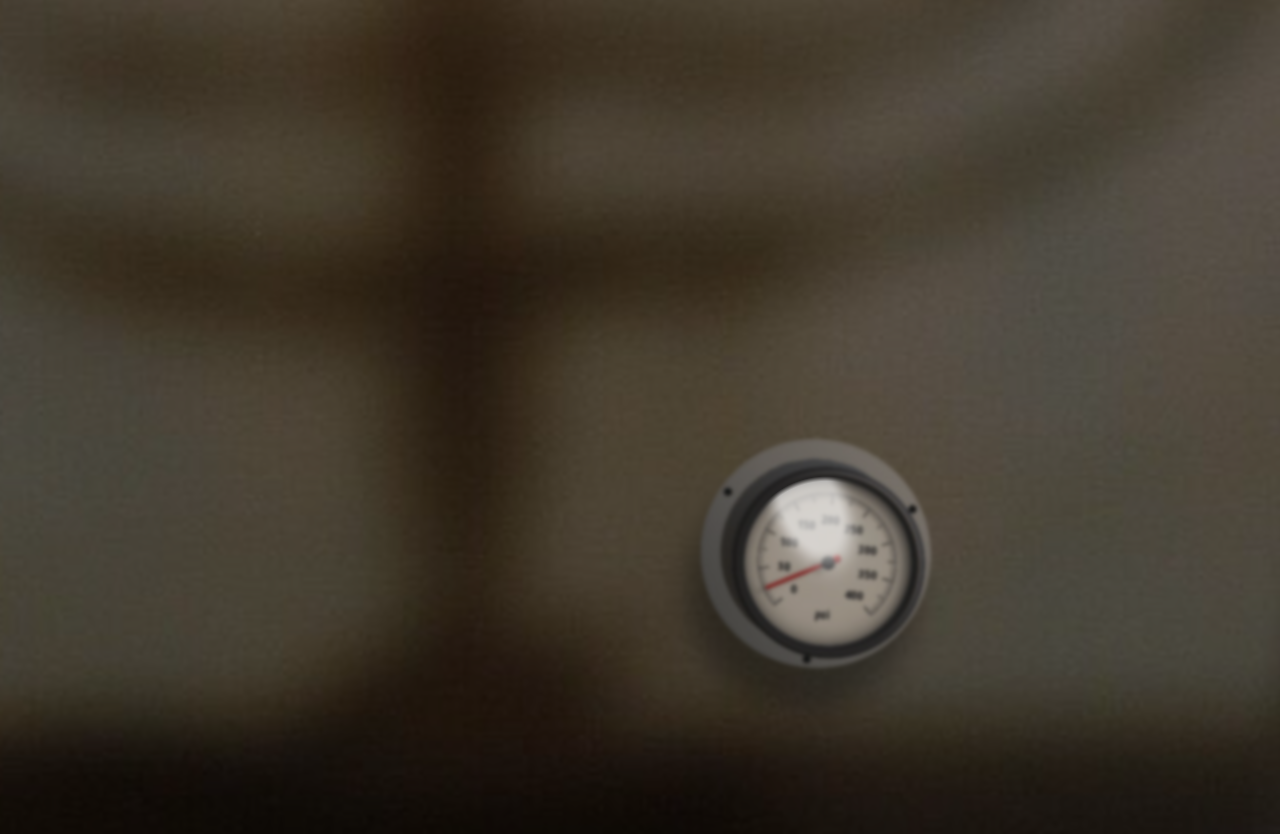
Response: 25 psi
